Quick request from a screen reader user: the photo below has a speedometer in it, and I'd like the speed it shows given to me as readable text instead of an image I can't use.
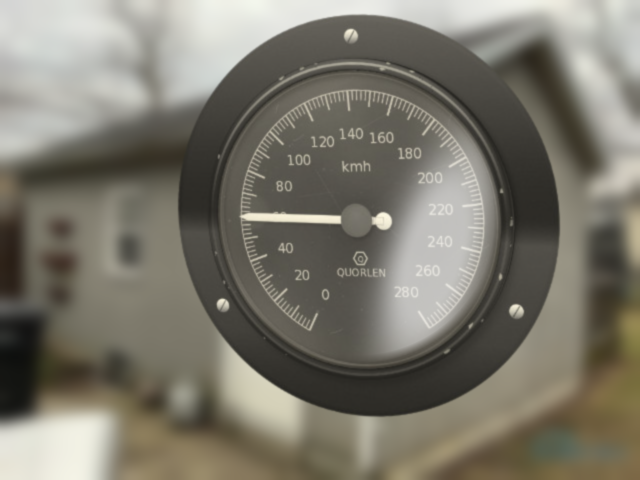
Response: 60 km/h
